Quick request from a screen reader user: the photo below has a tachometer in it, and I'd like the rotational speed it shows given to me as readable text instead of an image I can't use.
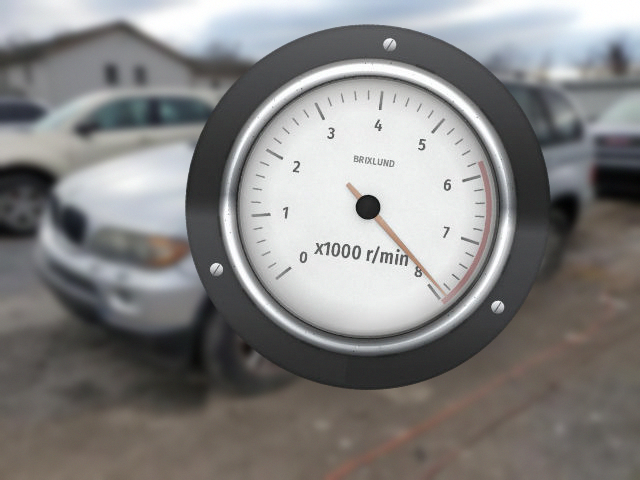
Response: 7900 rpm
